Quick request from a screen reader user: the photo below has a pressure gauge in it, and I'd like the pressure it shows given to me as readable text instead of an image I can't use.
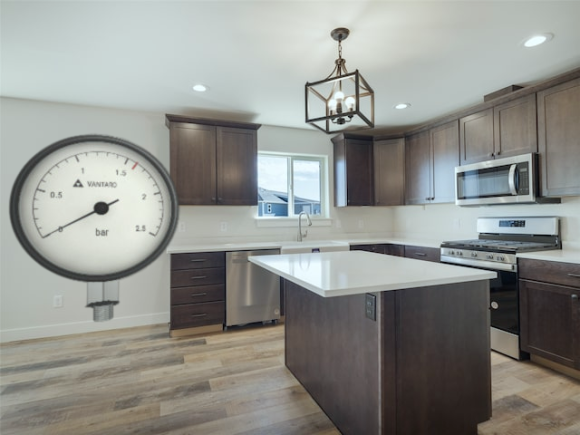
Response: 0 bar
